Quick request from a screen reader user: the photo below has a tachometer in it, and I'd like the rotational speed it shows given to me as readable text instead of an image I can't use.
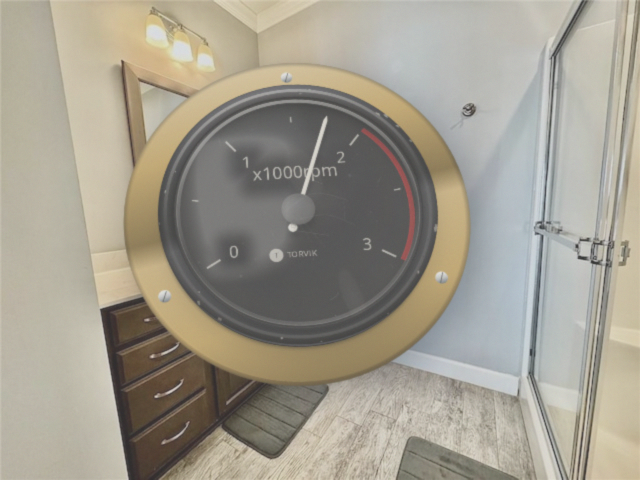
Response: 1750 rpm
